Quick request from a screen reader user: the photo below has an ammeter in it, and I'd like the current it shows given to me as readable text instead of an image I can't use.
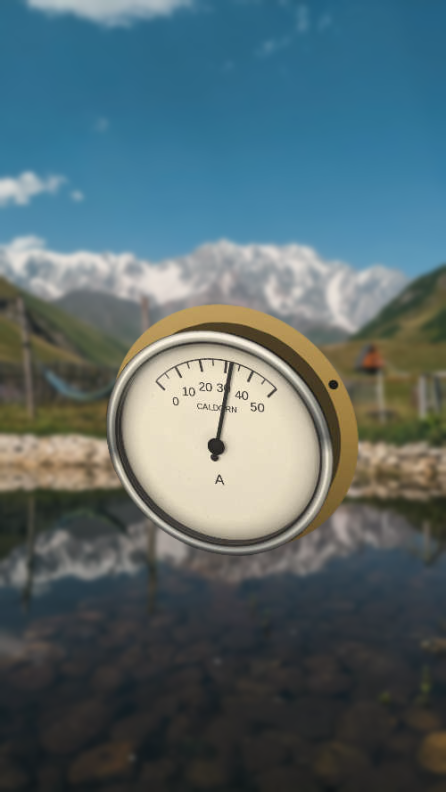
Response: 32.5 A
